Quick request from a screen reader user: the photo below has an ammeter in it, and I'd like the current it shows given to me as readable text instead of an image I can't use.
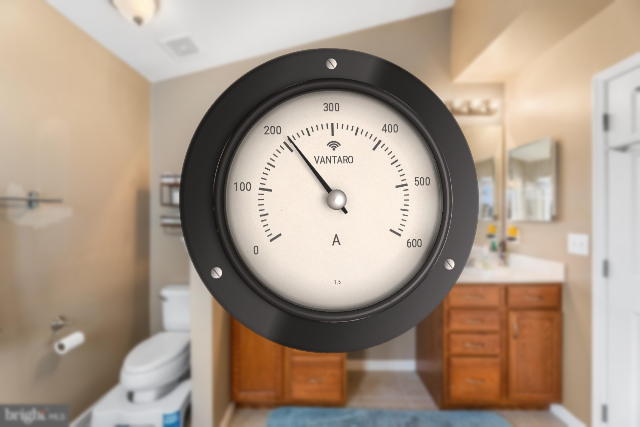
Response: 210 A
